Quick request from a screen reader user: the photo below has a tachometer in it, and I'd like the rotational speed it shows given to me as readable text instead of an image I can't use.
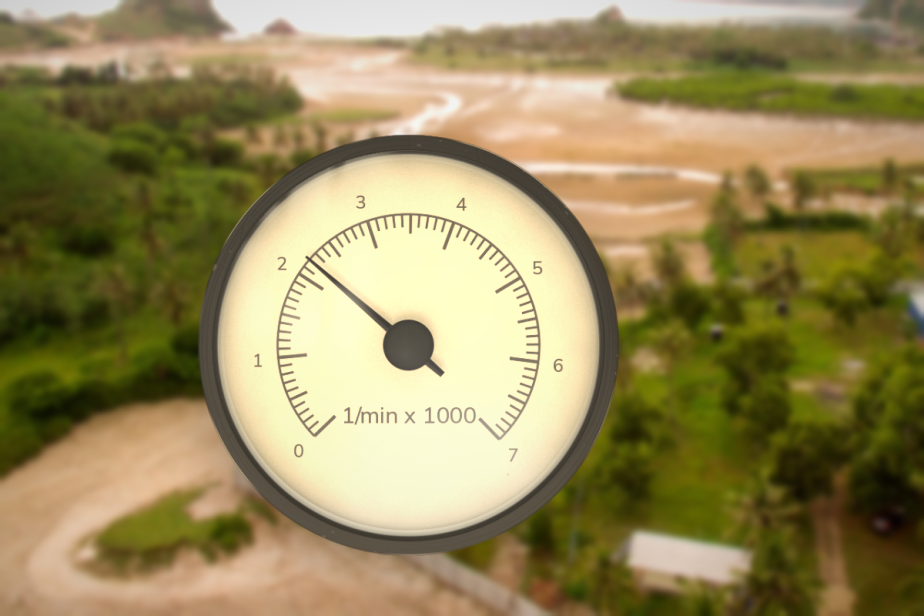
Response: 2200 rpm
